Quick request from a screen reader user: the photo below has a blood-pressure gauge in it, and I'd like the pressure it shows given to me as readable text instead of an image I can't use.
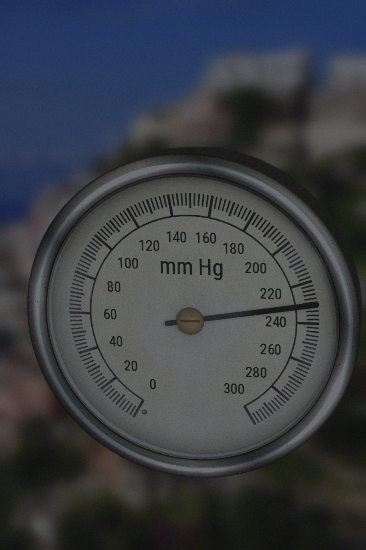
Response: 230 mmHg
